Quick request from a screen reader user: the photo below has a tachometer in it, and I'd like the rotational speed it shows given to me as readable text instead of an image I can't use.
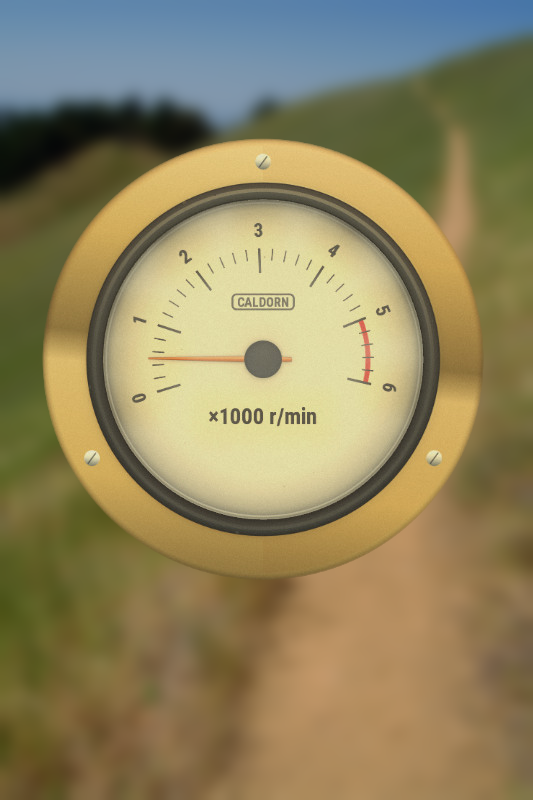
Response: 500 rpm
